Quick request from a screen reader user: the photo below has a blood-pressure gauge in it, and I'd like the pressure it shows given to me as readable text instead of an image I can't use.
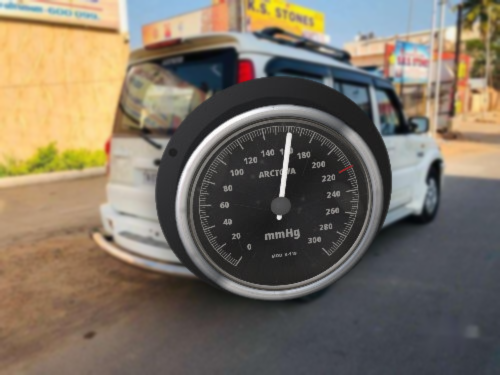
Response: 160 mmHg
